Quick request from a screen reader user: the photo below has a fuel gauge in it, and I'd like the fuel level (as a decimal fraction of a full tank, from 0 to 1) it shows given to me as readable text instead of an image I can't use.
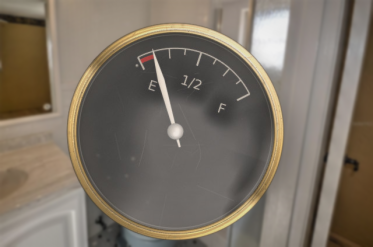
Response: 0.125
